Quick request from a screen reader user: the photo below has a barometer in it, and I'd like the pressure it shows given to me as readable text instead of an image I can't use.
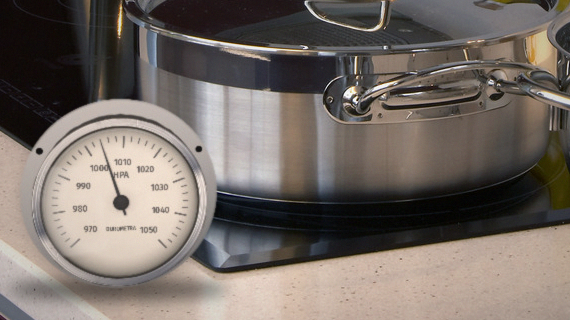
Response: 1004 hPa
